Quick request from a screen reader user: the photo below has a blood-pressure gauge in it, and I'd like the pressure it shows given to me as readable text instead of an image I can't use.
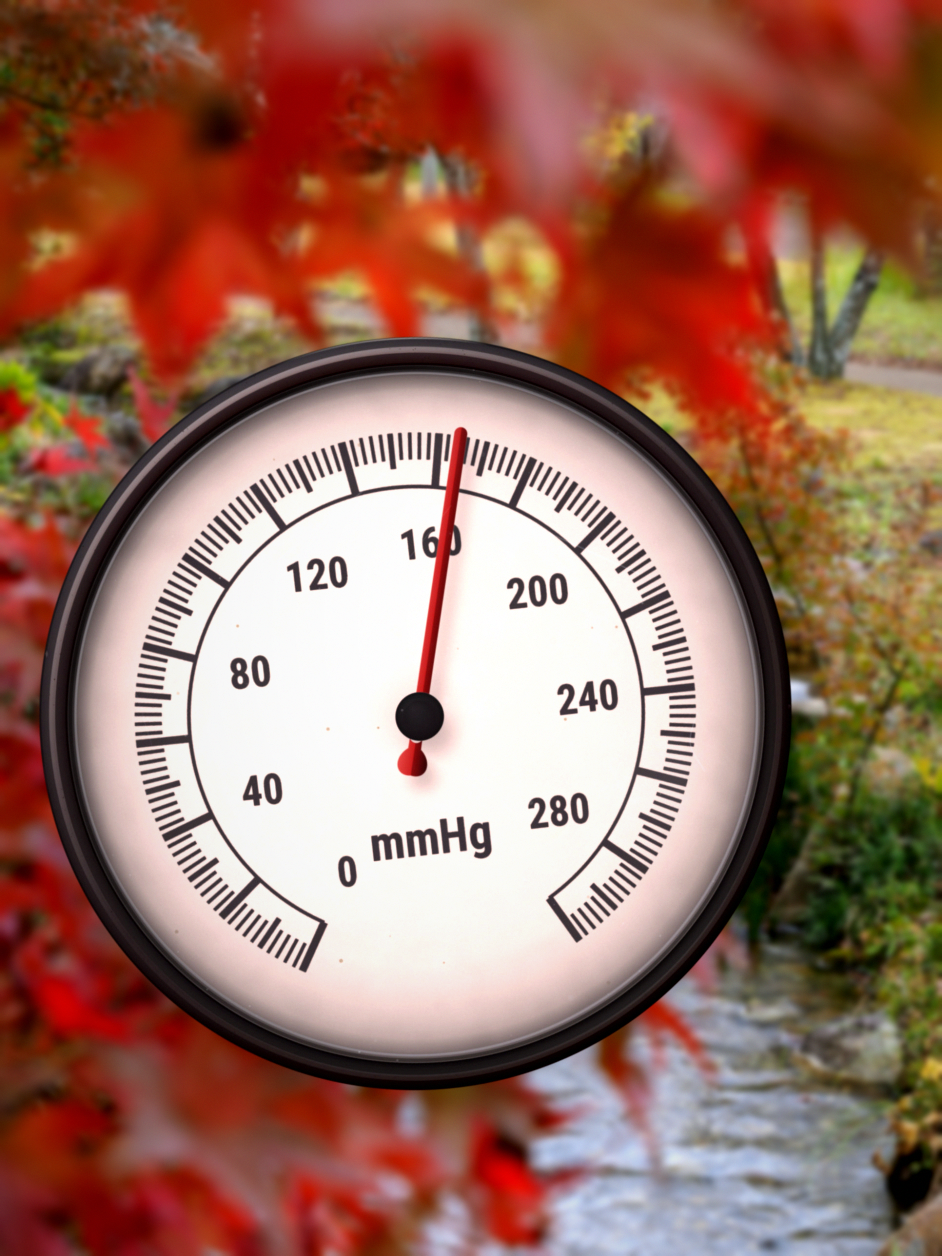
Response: 164 mmHg
